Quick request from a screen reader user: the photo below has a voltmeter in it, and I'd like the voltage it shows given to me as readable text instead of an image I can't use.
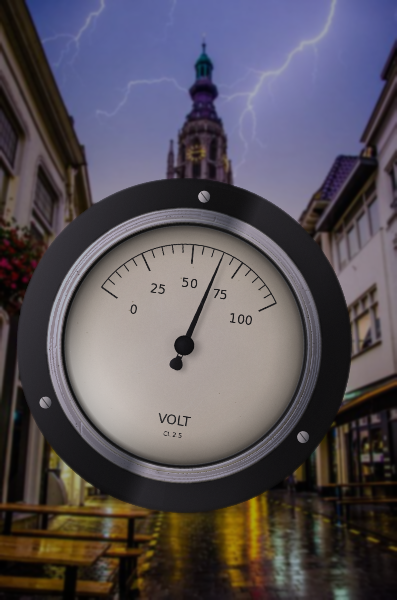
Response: 65 V
